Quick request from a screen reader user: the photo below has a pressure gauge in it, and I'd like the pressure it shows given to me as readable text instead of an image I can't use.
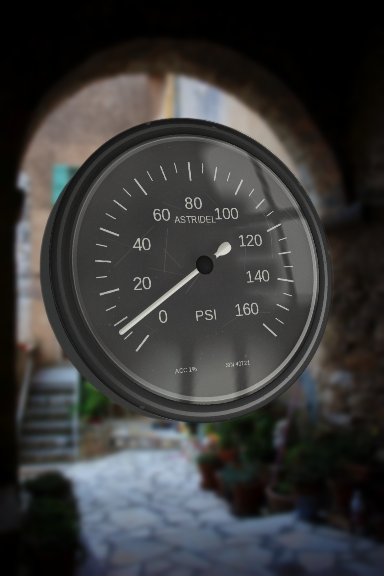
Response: 7.5 psi
